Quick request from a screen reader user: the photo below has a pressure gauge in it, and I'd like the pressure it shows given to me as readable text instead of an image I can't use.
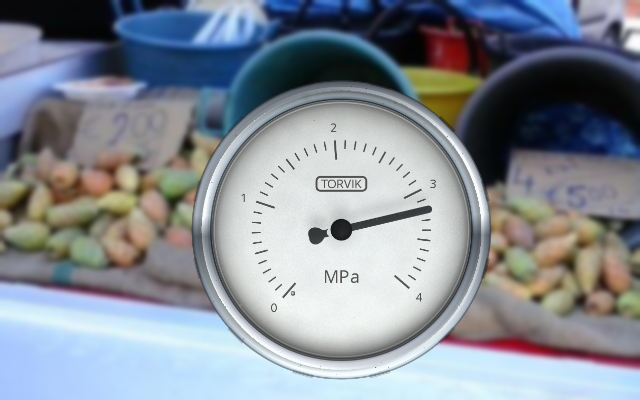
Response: 3.2 MPa
